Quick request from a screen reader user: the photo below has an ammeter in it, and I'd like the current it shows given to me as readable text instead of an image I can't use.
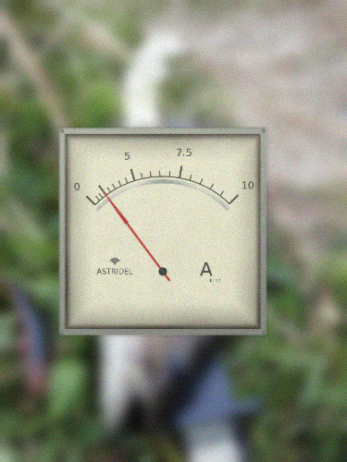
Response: 2.5 A
